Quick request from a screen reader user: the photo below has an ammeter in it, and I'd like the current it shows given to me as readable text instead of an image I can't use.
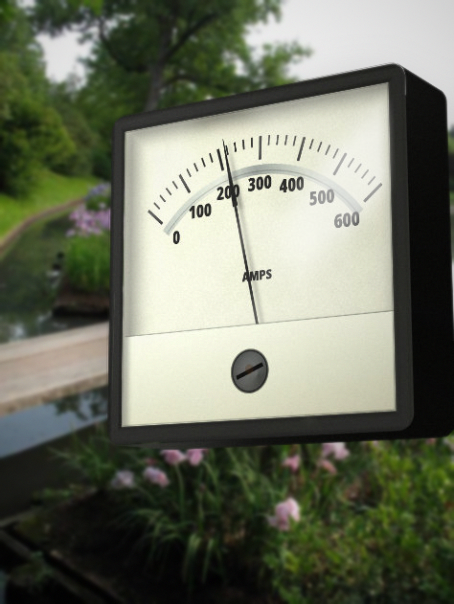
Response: 220 A
